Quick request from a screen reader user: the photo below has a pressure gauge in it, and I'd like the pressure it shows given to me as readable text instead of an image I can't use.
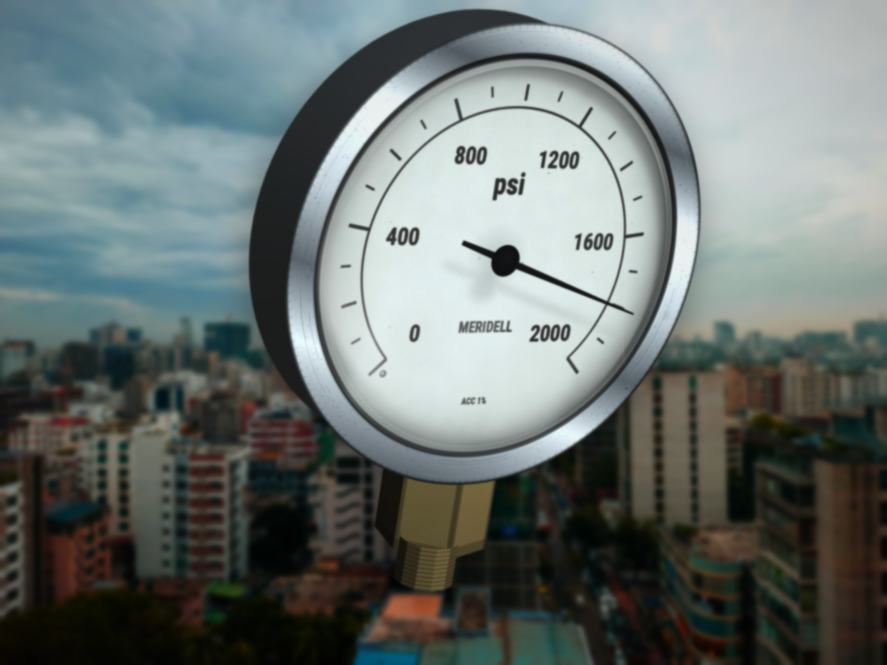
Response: 1800 psi
